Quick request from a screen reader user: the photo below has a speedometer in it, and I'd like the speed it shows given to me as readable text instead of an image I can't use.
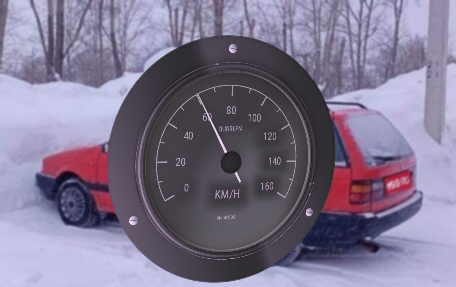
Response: 60 km/h
